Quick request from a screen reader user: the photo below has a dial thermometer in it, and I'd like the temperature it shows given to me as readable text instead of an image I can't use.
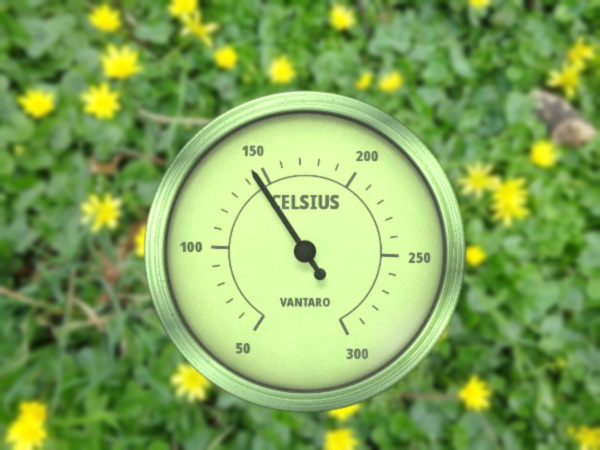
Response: 145 °C
